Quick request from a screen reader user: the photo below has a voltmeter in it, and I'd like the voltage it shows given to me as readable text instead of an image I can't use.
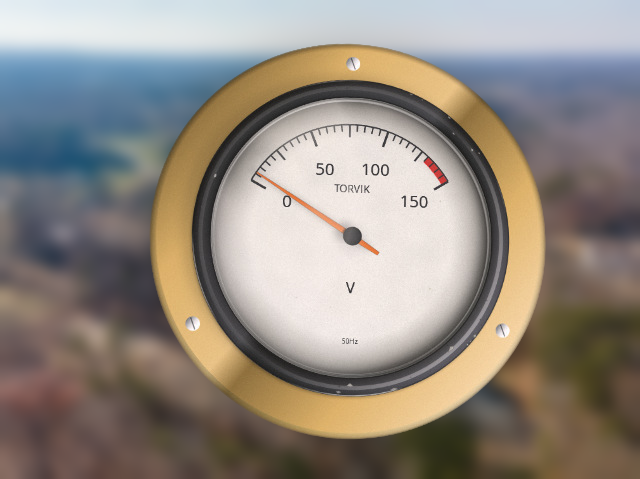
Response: 5 V
